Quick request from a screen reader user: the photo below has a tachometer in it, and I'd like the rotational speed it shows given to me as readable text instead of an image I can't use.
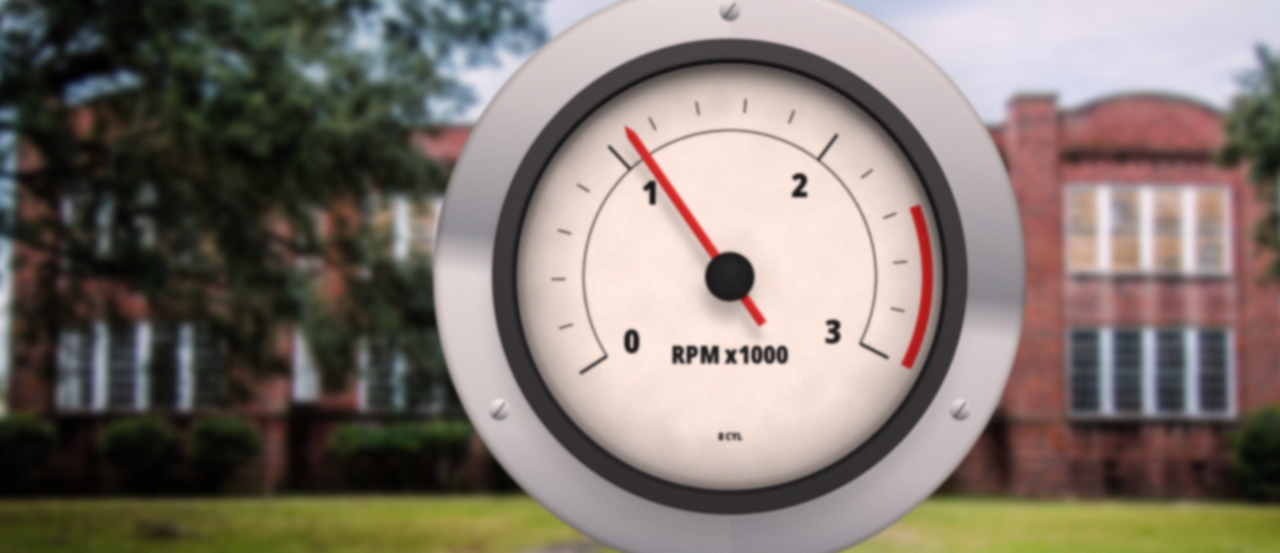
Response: 1100 rpm
